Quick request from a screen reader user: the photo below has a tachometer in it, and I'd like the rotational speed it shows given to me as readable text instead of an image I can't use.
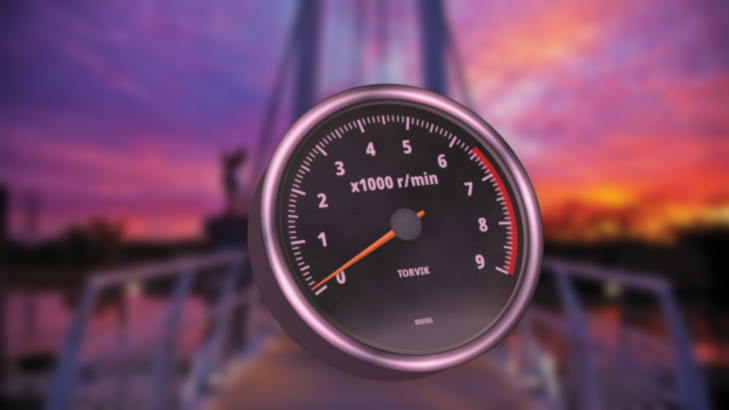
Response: 100 rpm
